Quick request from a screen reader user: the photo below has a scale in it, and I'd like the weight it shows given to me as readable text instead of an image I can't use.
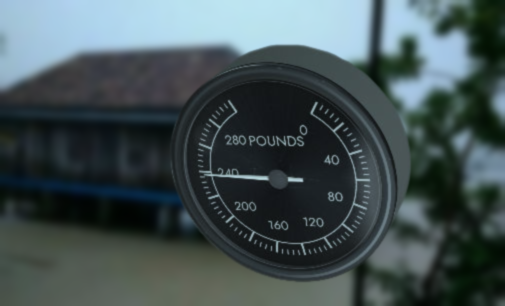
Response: 240 lb
